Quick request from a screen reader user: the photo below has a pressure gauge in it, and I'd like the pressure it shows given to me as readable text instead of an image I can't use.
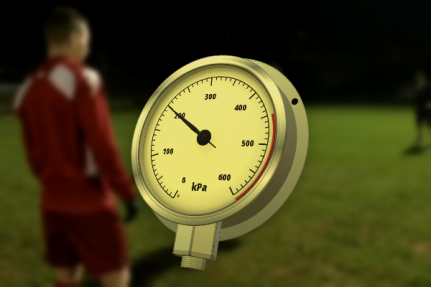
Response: 200 kPa
